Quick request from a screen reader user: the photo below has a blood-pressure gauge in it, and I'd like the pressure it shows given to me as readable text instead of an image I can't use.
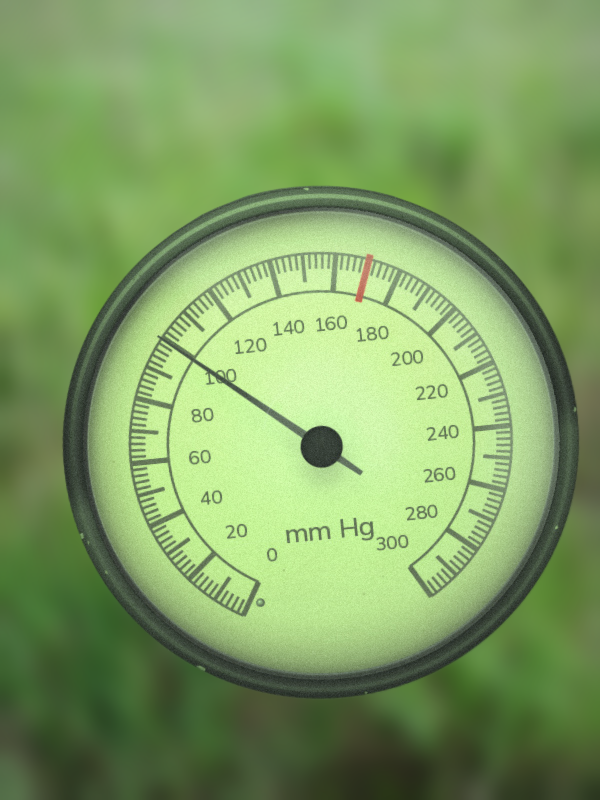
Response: 100 mmHg
